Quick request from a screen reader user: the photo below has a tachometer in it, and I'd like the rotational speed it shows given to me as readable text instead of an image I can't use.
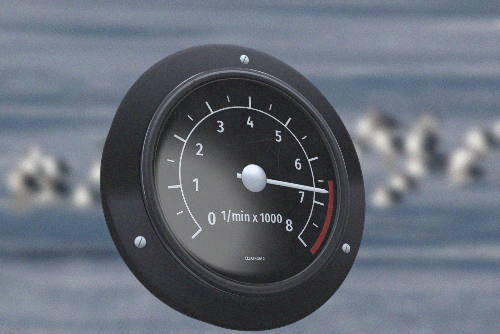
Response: 6750 rpm
